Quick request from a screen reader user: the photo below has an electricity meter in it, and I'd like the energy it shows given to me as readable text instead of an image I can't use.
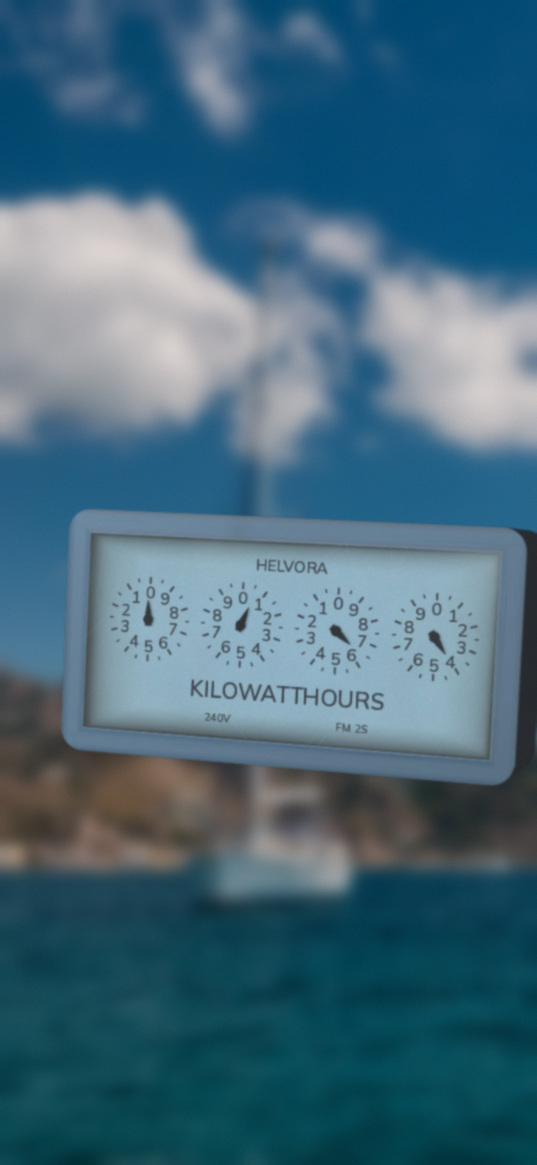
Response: 64 kWh
